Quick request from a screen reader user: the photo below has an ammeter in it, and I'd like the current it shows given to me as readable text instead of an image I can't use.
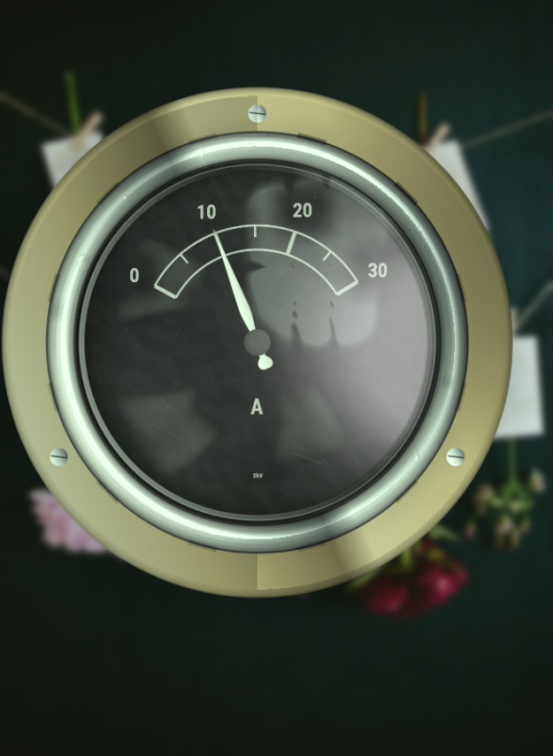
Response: 10 A
